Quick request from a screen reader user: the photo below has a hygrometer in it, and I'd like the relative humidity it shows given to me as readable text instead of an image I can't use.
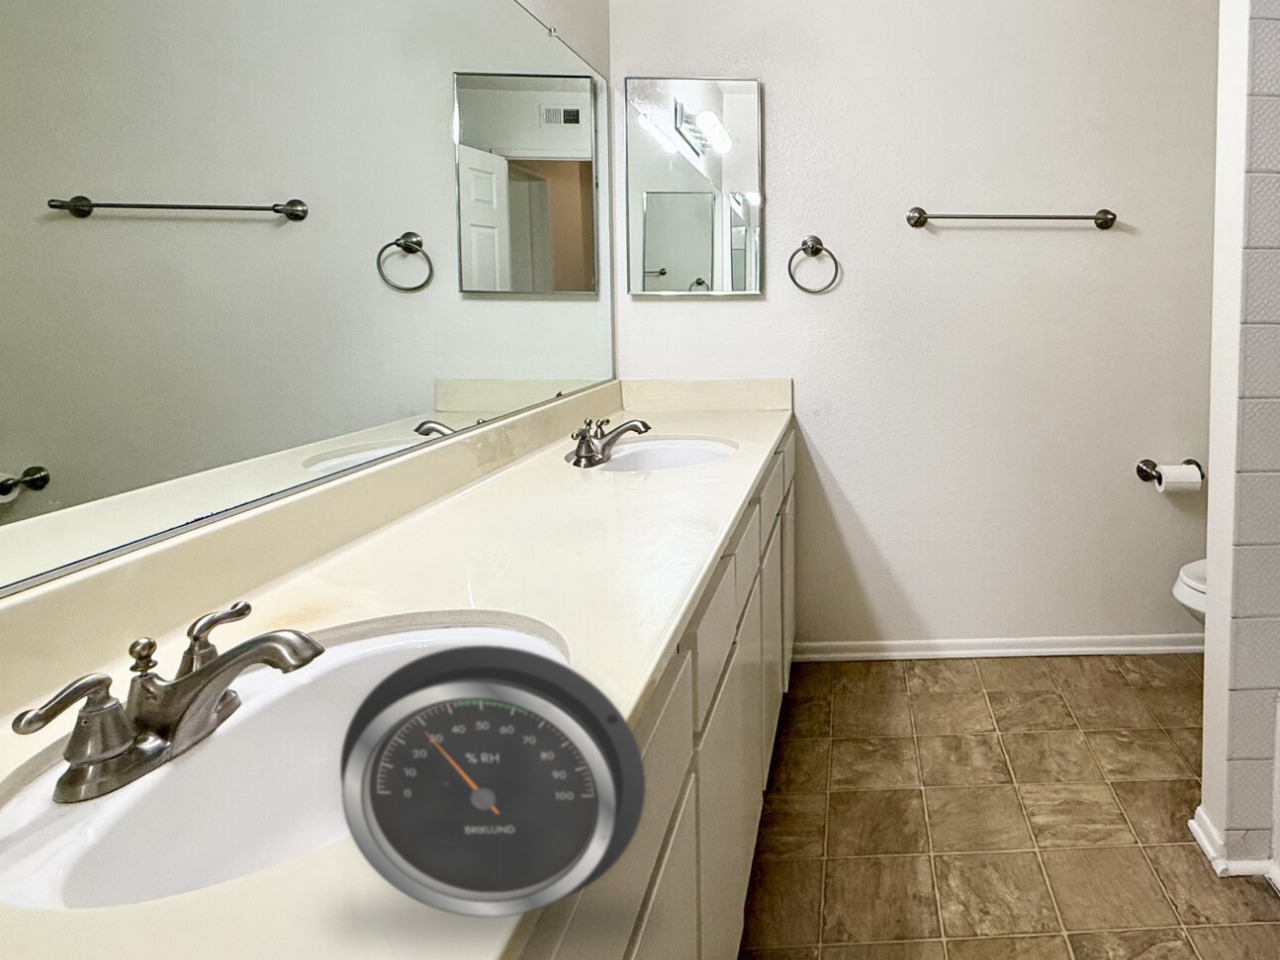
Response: 30 %
